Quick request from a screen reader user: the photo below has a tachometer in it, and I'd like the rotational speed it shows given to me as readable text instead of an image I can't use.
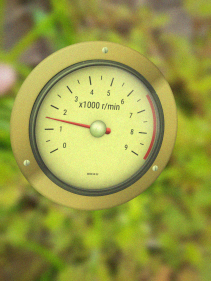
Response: 1500 rpm
